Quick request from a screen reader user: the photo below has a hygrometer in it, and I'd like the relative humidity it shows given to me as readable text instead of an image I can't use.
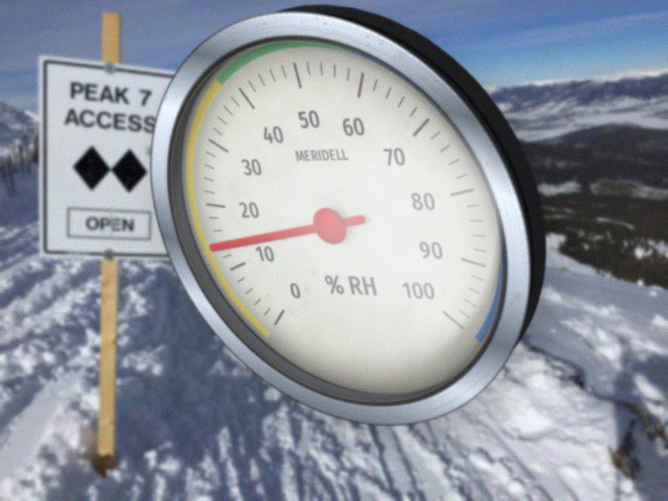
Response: 14 %
